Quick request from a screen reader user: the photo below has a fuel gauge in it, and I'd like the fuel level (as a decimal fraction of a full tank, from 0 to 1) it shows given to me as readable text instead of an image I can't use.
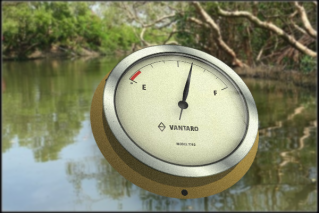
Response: 0.625
